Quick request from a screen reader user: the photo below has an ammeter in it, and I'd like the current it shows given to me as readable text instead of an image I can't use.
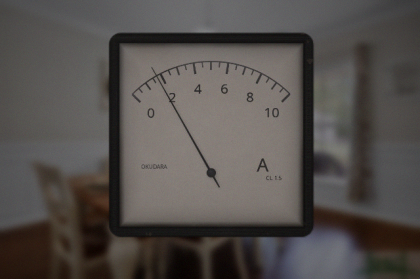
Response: 1.75 A
